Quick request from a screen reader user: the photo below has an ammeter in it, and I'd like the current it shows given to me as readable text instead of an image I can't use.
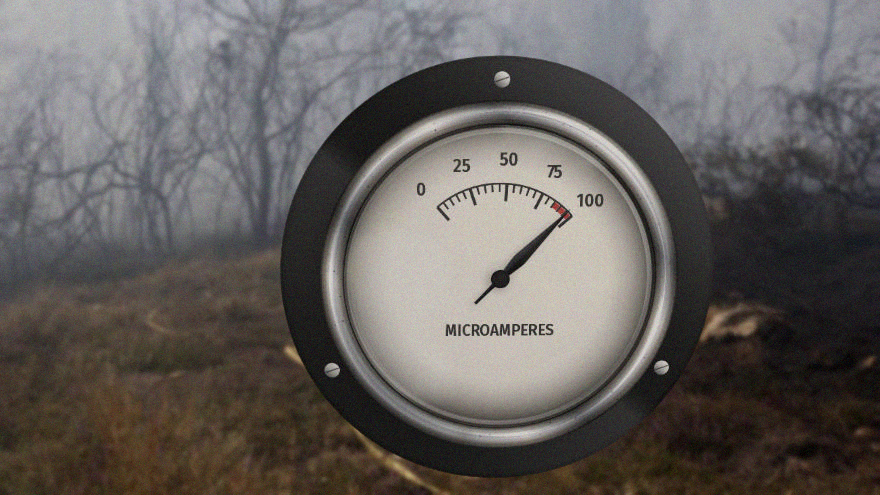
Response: 95 µA
